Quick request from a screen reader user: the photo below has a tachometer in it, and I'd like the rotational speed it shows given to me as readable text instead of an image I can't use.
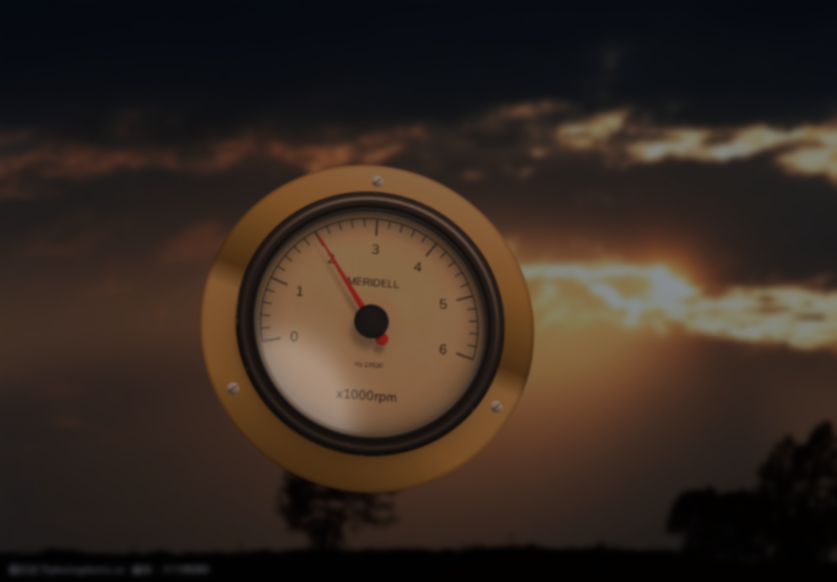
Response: 2000 rpm
